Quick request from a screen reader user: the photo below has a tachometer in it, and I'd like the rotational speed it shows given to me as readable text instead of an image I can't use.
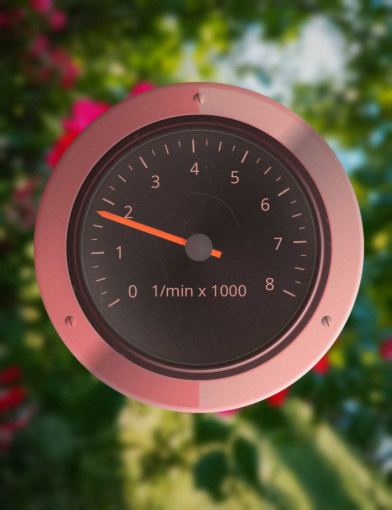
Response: 1750 rpm
